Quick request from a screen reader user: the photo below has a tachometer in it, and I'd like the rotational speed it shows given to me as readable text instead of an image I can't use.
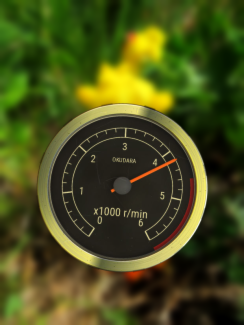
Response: 4200 rpm
